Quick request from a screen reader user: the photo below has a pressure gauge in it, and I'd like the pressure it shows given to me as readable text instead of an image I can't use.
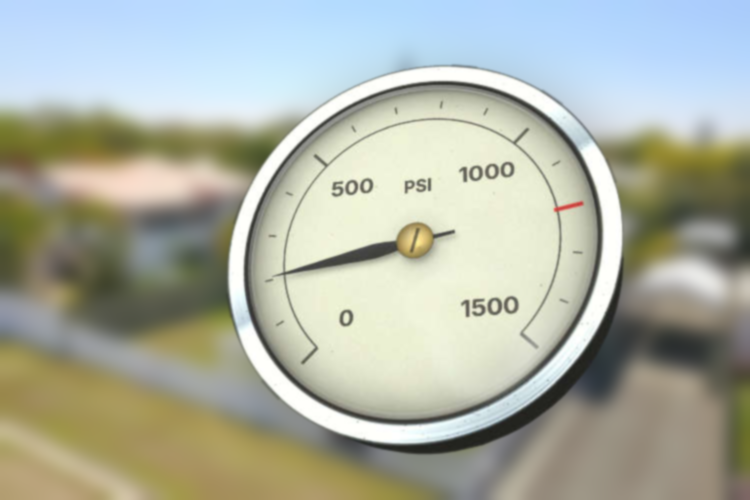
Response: 200 psi
